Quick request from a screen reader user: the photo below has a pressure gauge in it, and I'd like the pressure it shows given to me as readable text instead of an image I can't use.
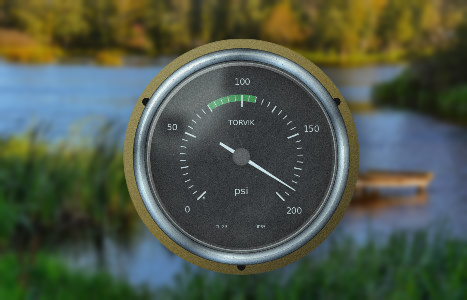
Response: 190 psi
